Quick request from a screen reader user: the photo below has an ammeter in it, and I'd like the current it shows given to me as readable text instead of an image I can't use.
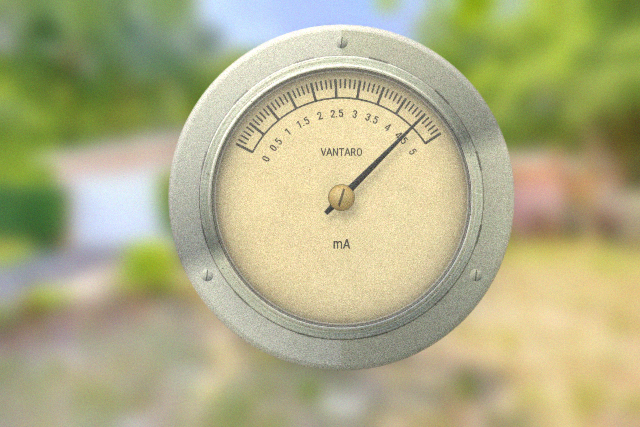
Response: 4.5 mA
